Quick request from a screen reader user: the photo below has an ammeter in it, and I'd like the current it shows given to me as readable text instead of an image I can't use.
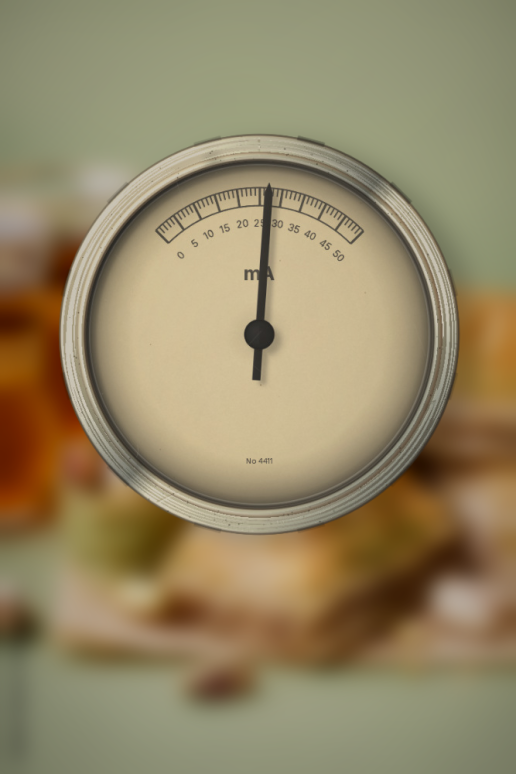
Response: 27 mA
